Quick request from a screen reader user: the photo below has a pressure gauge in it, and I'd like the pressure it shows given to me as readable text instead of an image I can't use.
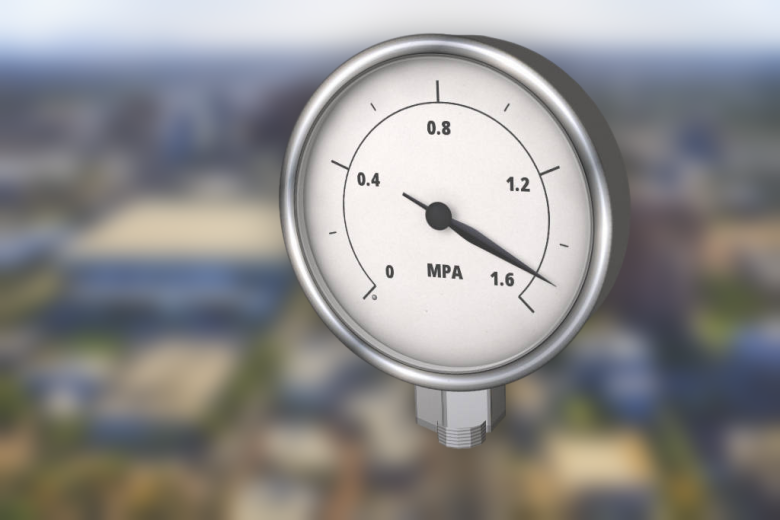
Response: 1.5 MPa
